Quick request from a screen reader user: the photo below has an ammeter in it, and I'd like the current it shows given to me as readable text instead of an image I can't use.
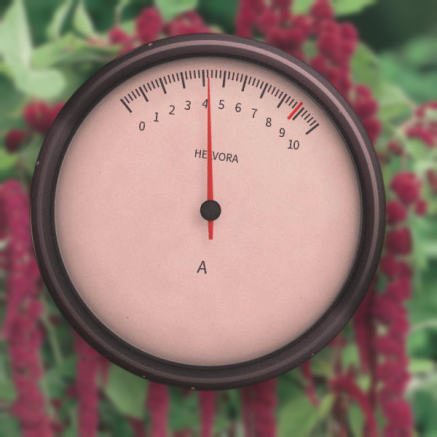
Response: 4.2 A
